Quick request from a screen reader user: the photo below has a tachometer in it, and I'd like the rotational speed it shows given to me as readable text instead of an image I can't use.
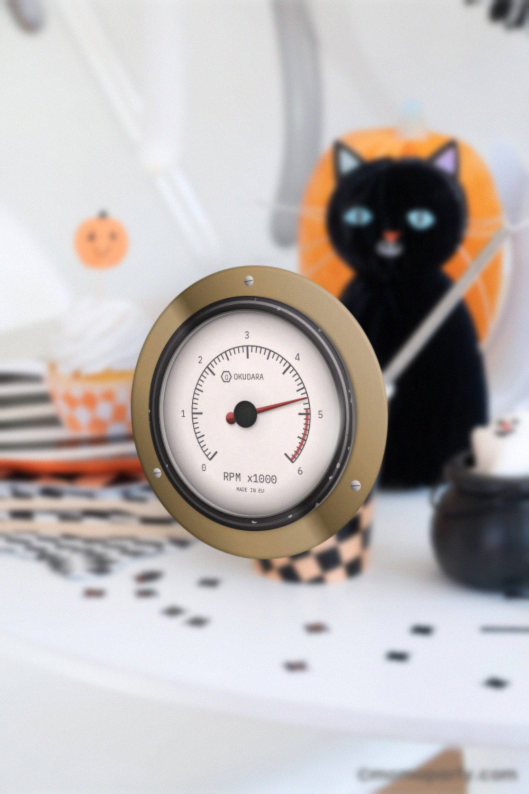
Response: 4700 rpm
